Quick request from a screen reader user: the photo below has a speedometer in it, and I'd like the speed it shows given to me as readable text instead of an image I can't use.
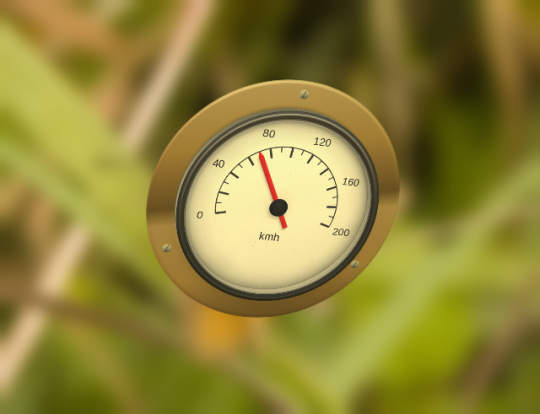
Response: 70 km/h
